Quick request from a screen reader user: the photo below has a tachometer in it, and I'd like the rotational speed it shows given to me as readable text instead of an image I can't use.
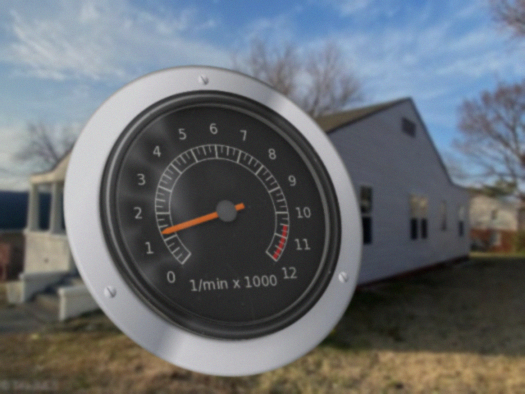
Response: 1250 rpm
